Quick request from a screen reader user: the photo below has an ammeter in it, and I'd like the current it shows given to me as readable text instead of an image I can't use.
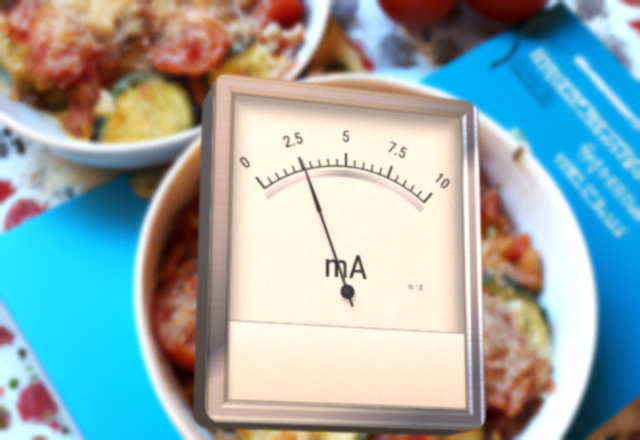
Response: 2.5 mA
